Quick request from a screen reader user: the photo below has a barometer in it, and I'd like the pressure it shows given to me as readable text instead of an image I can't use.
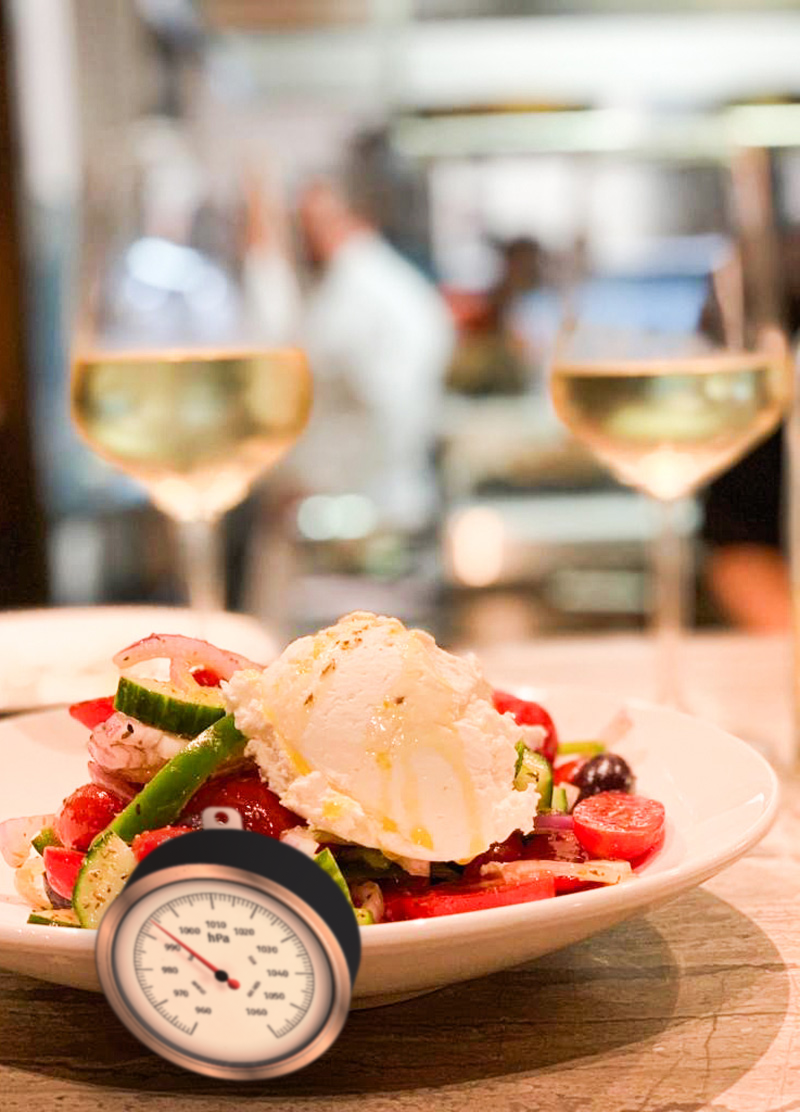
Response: 995 hPa
